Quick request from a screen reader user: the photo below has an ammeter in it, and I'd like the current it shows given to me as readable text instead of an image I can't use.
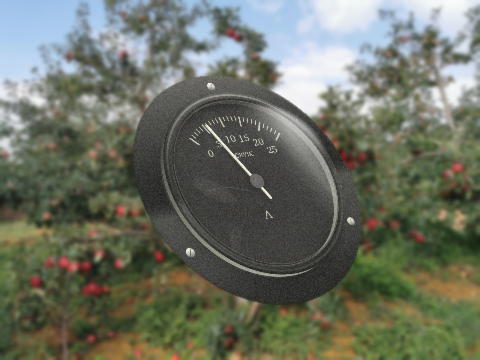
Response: 5 A
